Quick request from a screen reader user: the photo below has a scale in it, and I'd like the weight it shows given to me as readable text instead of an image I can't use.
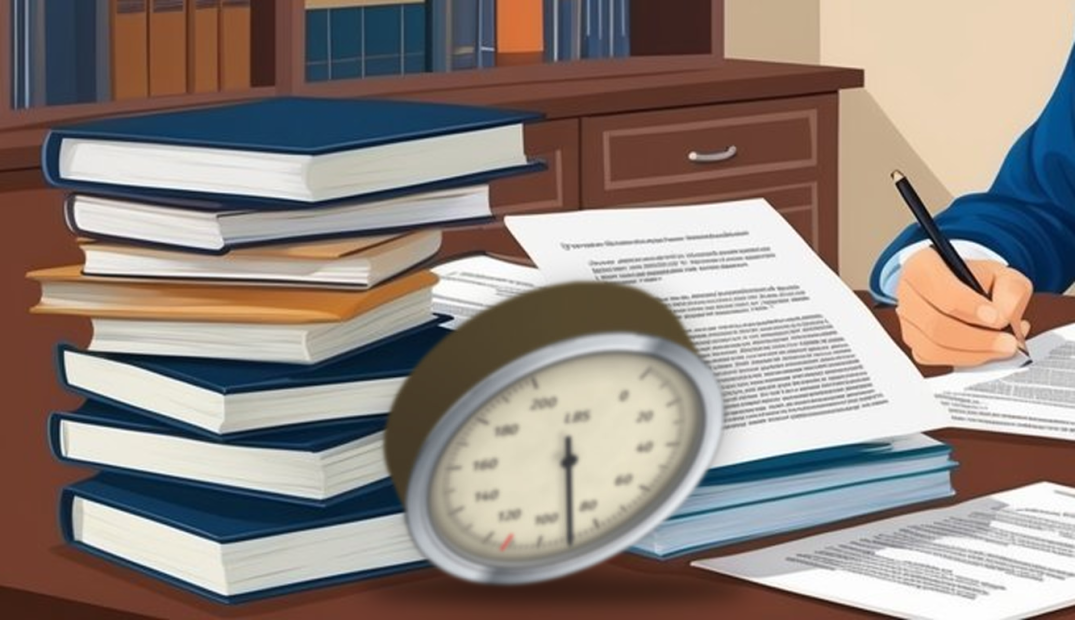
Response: 90 lb
